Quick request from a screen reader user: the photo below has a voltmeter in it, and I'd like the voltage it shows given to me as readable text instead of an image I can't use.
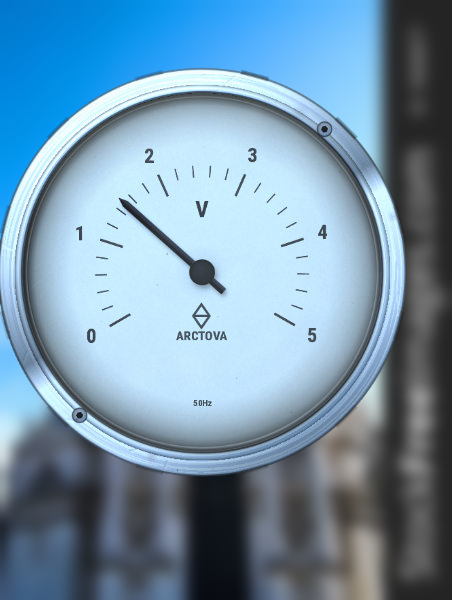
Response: 1.5 V
